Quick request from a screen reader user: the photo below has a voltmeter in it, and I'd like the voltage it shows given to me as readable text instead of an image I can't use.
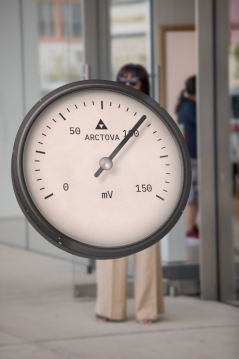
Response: 100 mV
